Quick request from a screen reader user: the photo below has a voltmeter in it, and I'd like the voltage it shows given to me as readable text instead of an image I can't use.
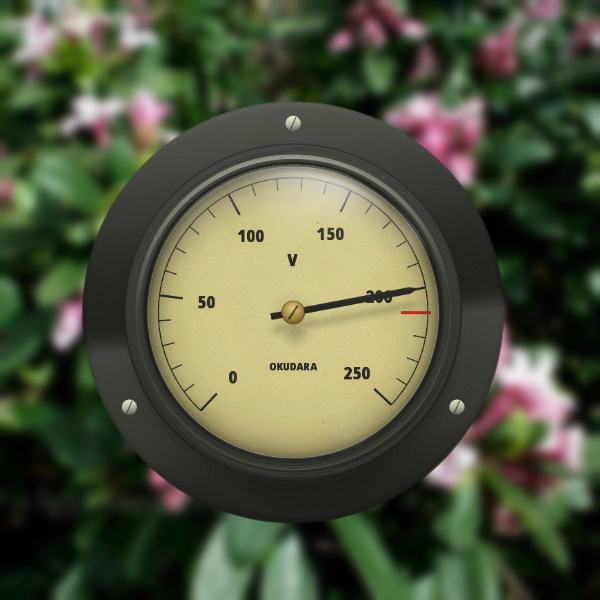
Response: 200 V
